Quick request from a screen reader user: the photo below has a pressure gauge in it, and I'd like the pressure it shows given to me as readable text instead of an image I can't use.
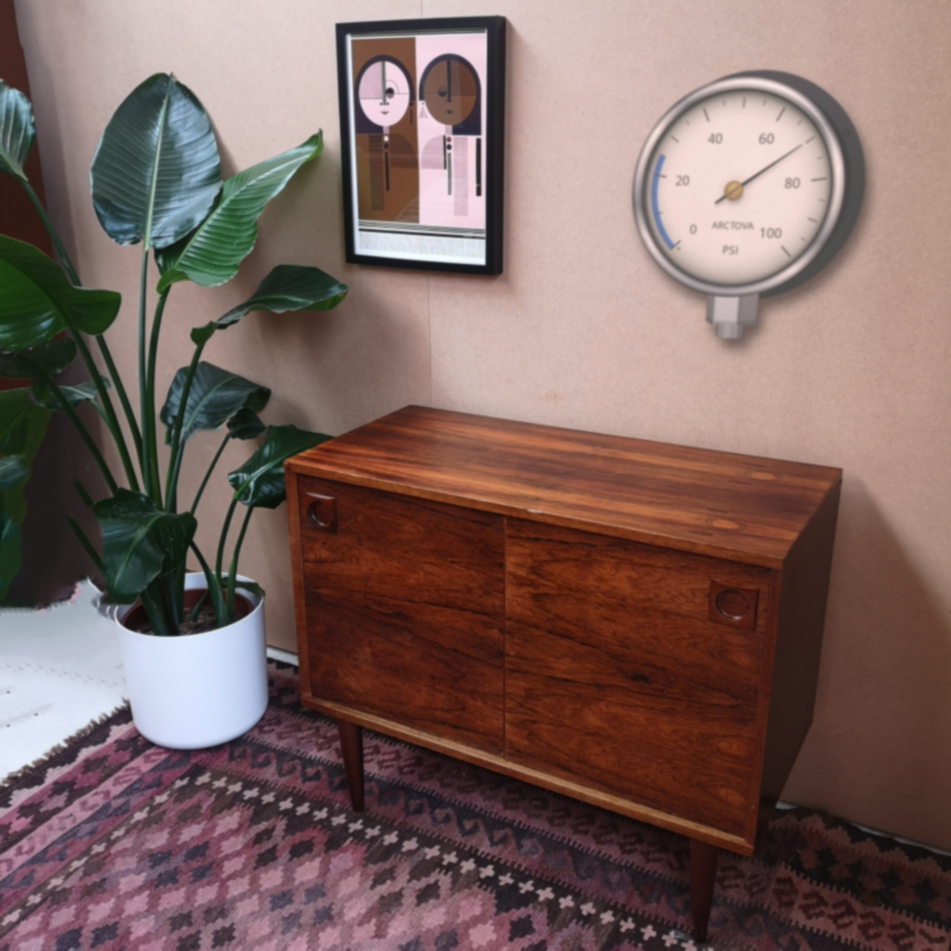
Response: 70 psi
